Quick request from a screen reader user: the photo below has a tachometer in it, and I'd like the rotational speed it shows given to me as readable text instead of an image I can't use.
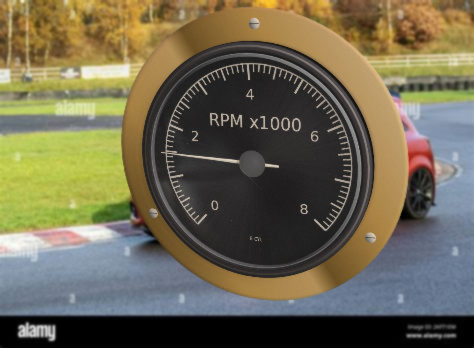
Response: 1500 rpm
